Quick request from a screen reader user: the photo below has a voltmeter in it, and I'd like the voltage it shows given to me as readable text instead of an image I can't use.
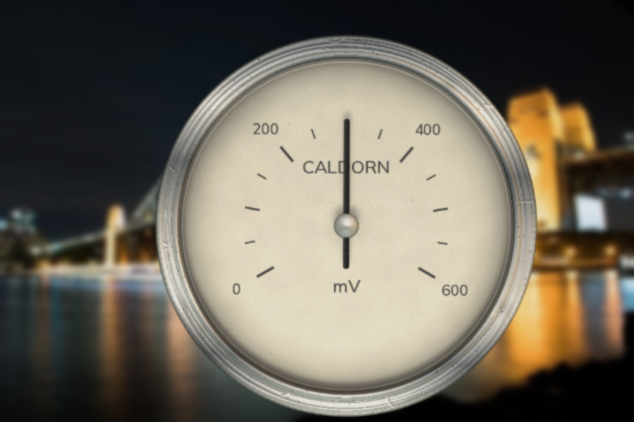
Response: 300 mV
